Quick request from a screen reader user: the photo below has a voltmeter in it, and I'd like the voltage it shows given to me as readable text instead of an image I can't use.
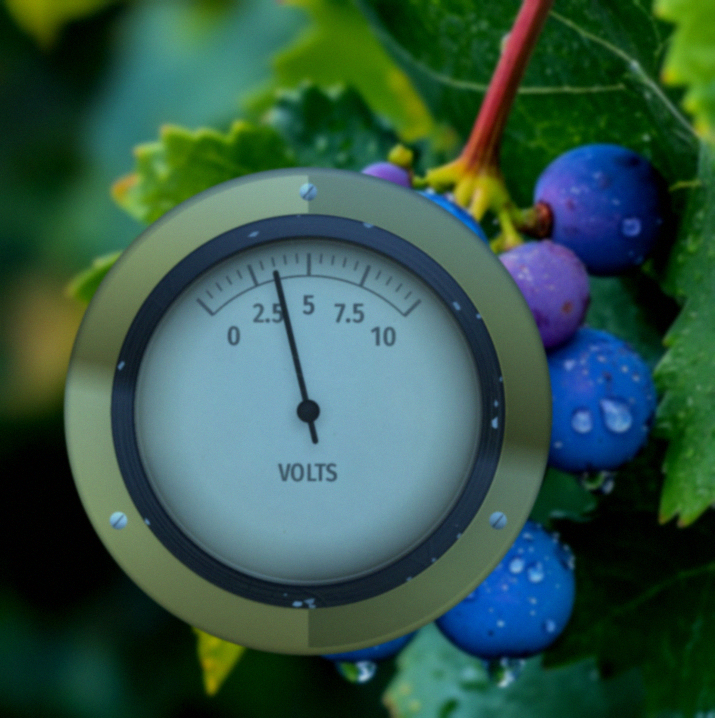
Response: 3.5 V
